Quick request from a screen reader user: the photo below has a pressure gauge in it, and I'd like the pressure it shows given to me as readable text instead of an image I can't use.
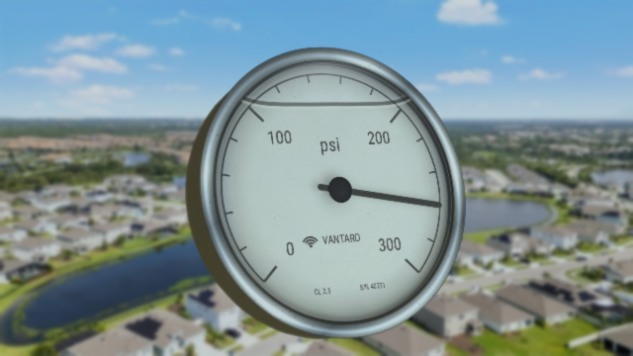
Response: 260 psi
